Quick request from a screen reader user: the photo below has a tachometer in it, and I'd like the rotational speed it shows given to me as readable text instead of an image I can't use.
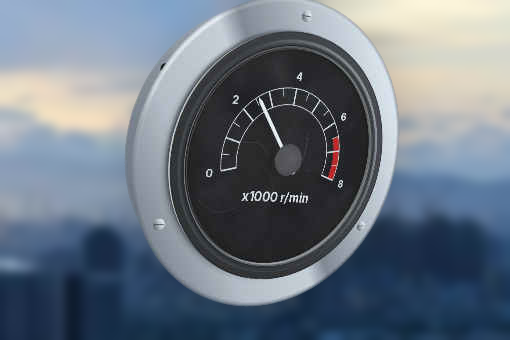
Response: 2500 rpm
